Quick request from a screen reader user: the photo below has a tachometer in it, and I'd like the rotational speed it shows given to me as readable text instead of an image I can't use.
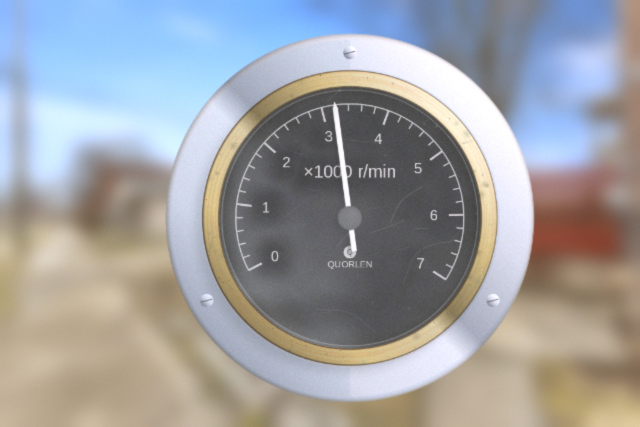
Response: 3200 rpm
